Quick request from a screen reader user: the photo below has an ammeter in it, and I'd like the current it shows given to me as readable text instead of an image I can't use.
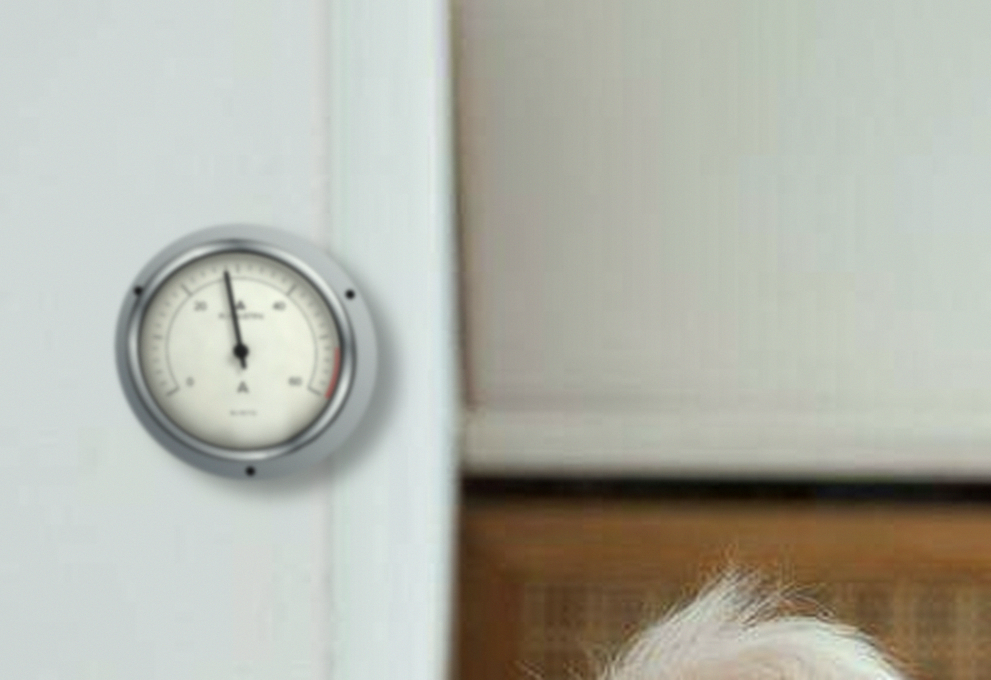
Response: 28 A
